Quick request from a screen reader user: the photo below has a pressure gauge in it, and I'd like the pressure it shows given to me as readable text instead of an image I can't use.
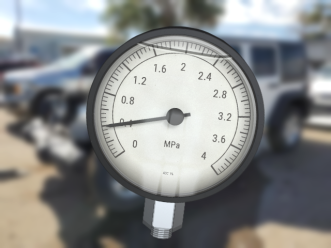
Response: 0.4 MPa
